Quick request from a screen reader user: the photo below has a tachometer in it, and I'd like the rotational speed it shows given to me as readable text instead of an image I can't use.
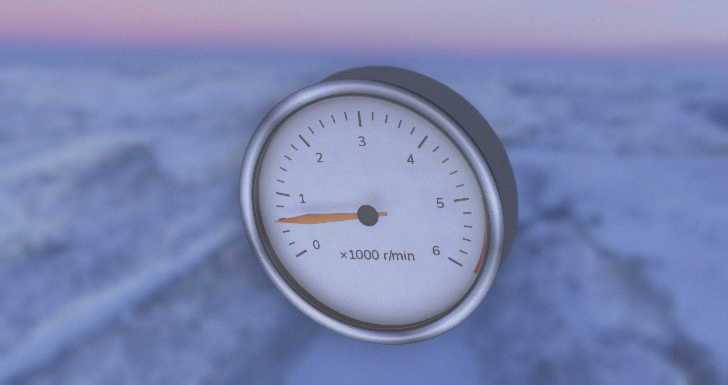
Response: 600 rpm
